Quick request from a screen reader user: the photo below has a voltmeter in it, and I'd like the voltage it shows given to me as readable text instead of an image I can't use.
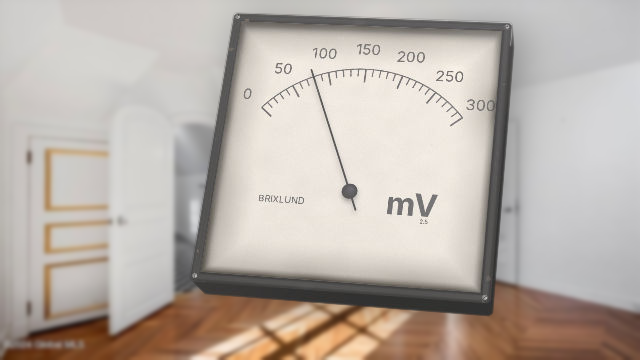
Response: 80 mV
